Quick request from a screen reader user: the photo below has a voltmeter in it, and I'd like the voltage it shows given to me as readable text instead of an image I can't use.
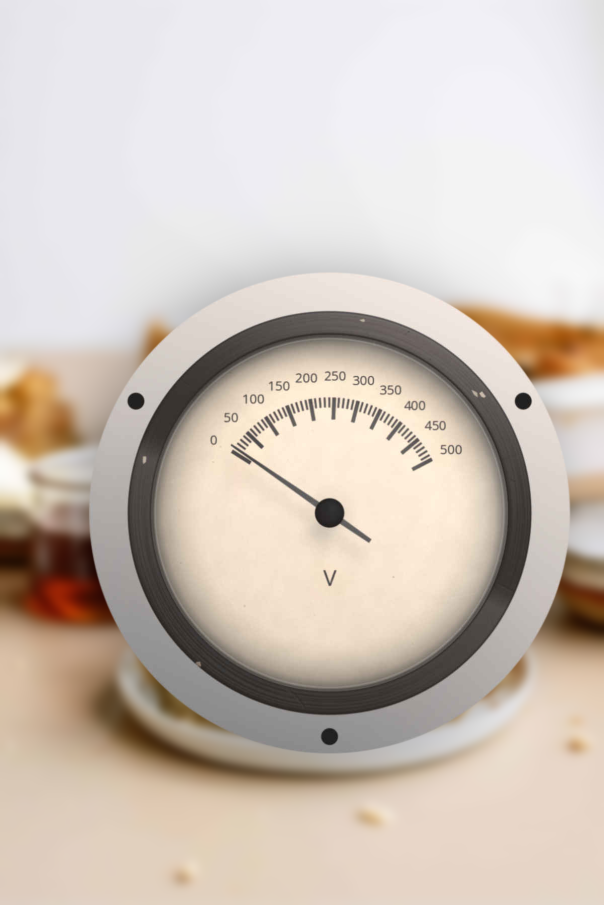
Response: 10 V
